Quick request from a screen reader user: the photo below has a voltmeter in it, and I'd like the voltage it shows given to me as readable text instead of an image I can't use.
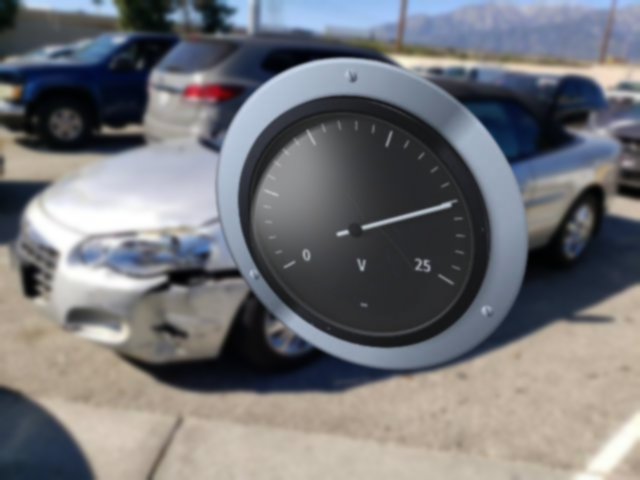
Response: 20 V
